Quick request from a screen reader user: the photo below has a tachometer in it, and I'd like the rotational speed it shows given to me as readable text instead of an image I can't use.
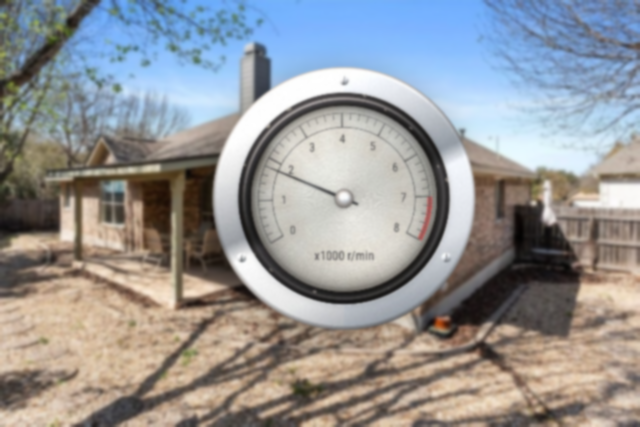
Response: 1800 rpm
